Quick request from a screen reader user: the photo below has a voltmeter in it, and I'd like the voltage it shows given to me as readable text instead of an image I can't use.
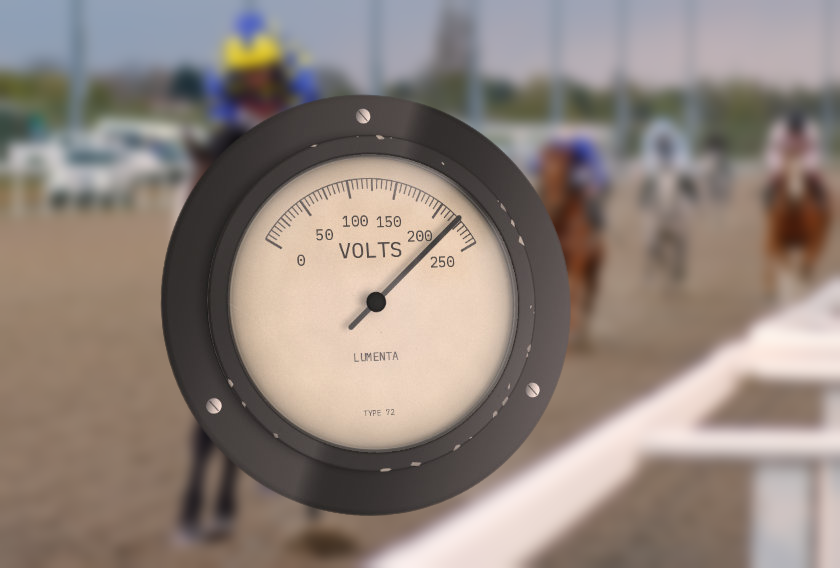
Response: 220 V
